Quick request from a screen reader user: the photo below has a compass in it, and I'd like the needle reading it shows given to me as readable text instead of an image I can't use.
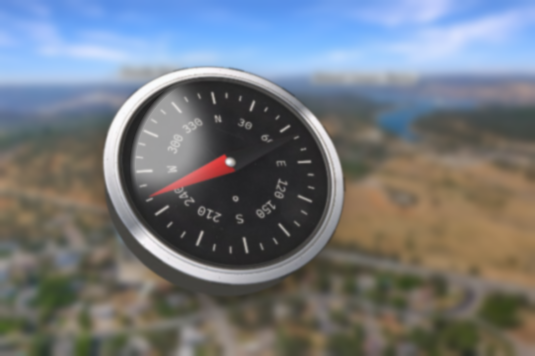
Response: 250 °
